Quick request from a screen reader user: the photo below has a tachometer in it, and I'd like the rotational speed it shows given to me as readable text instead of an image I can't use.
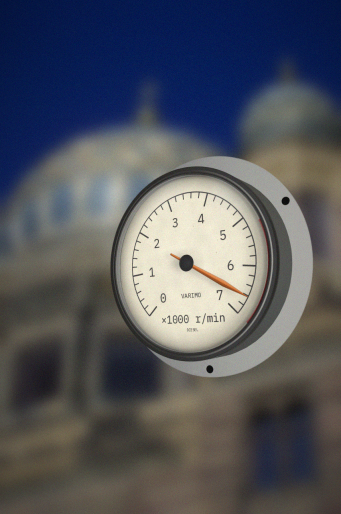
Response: 6600 rpm
